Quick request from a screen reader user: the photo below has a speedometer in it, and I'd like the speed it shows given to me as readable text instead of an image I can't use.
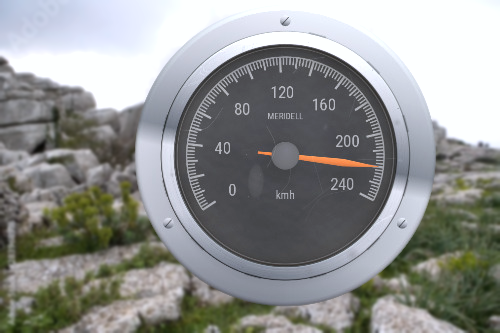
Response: 220 km/h
